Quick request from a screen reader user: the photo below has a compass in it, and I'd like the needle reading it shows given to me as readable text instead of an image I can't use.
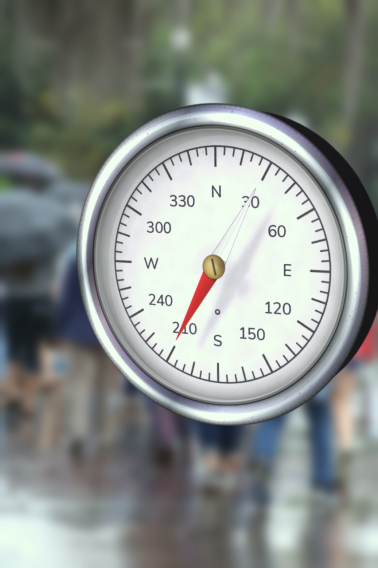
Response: 210 °
